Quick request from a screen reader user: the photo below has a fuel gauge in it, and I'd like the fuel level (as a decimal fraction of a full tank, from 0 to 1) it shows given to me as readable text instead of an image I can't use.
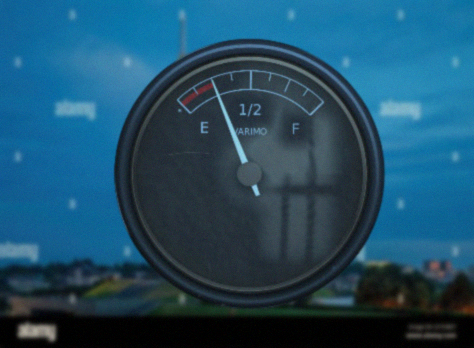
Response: 0.25
